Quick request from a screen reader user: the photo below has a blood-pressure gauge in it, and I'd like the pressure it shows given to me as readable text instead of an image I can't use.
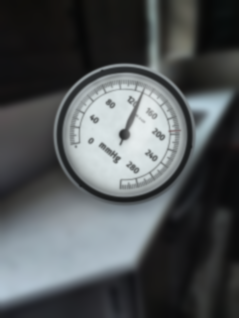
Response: 130 mmHg
